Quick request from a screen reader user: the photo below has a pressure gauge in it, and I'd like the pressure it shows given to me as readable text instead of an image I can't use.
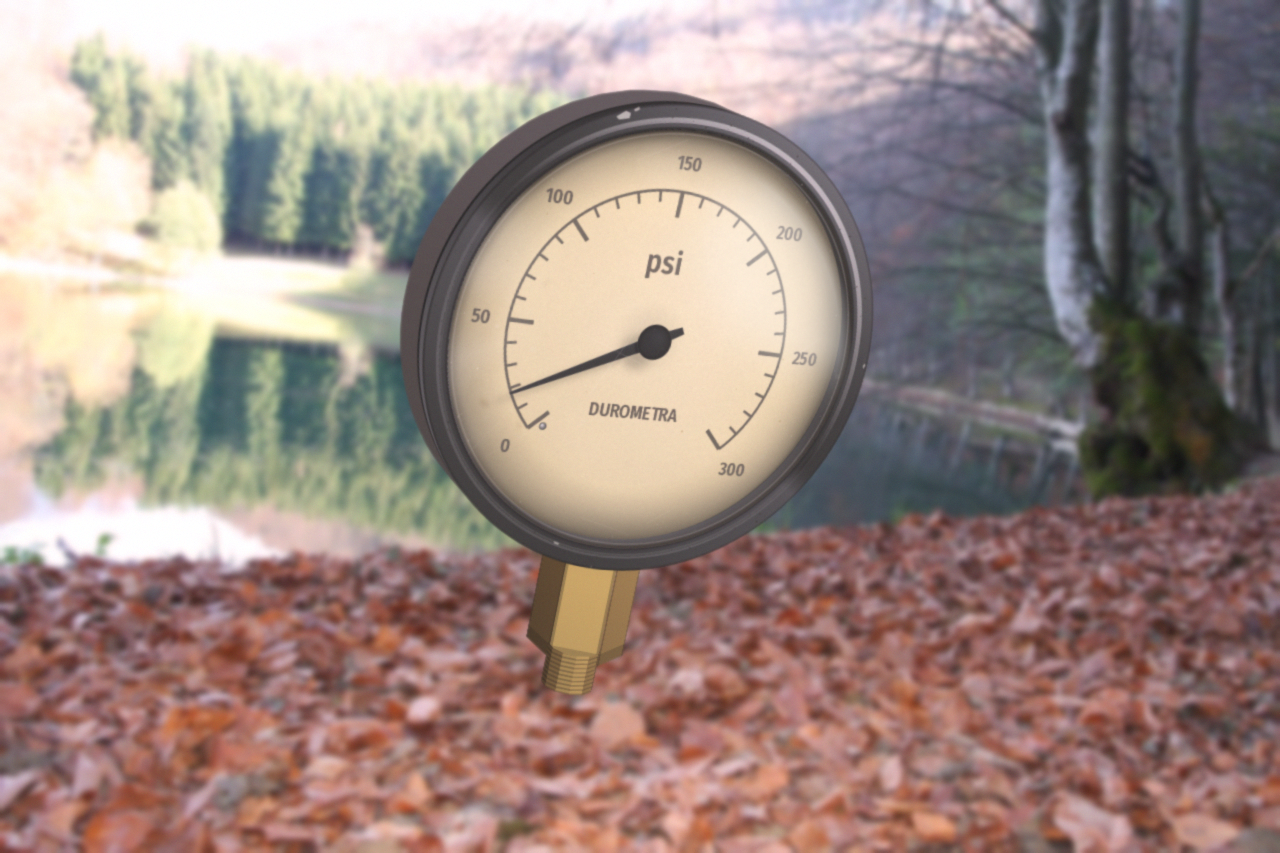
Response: 20 psi
